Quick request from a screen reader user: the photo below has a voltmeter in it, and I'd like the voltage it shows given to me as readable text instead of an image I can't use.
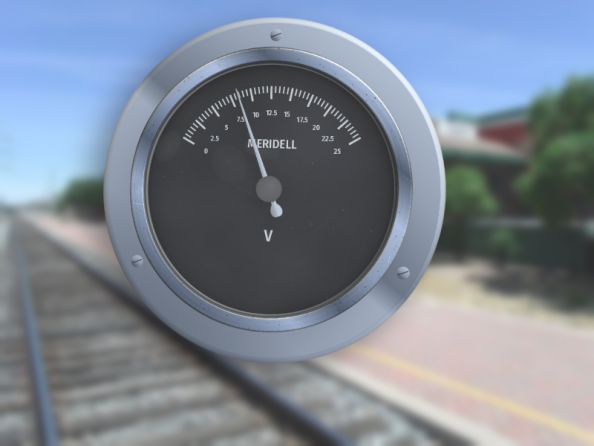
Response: 8.5 V
